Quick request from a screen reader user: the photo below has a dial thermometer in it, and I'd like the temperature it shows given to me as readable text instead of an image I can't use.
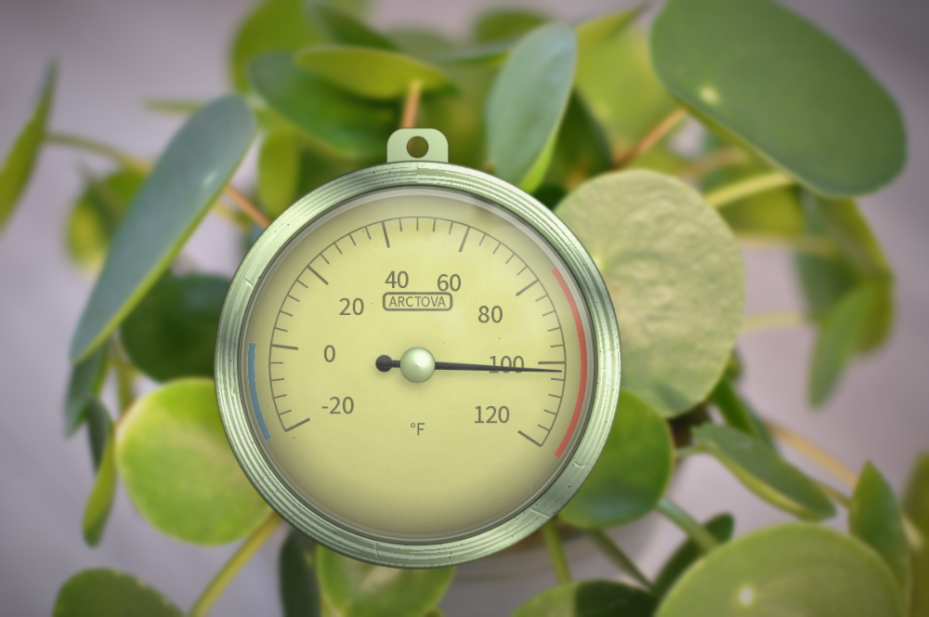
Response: 102 °F
